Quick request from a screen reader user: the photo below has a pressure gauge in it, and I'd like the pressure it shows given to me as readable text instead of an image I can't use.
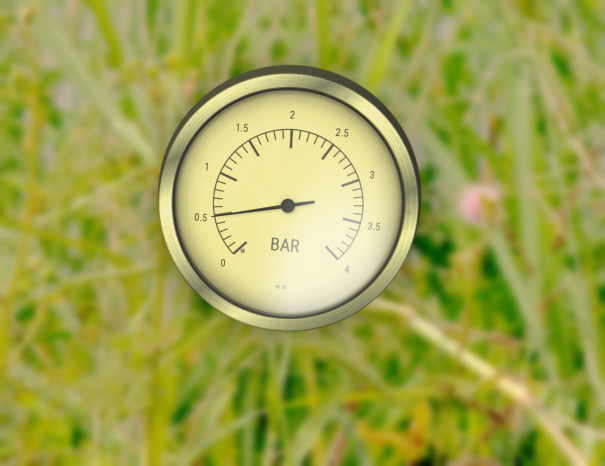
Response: 0.5 bar
